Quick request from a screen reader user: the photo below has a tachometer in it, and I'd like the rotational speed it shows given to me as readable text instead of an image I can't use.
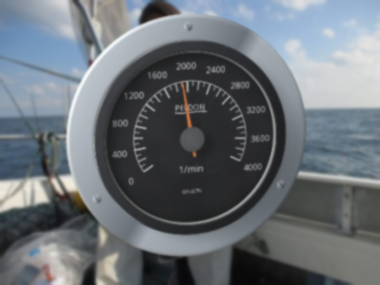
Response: 1900 rpm
